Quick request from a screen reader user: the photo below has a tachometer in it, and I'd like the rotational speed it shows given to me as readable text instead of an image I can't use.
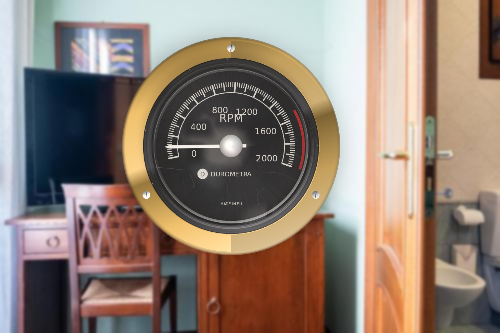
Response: 100 rpm
